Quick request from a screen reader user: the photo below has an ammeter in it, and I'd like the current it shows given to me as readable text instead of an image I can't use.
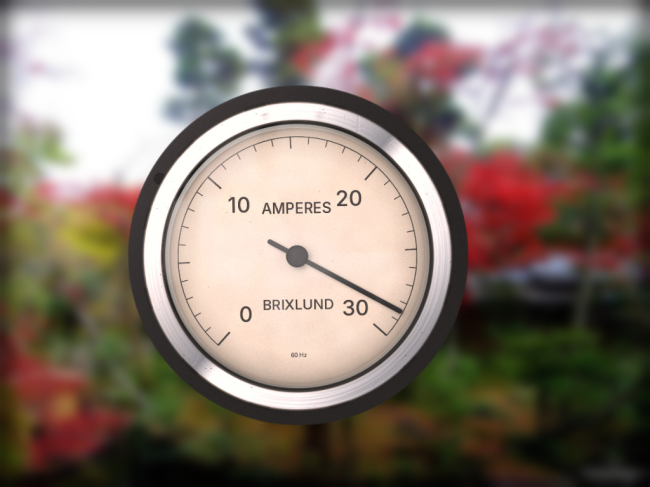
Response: 28.5 A
